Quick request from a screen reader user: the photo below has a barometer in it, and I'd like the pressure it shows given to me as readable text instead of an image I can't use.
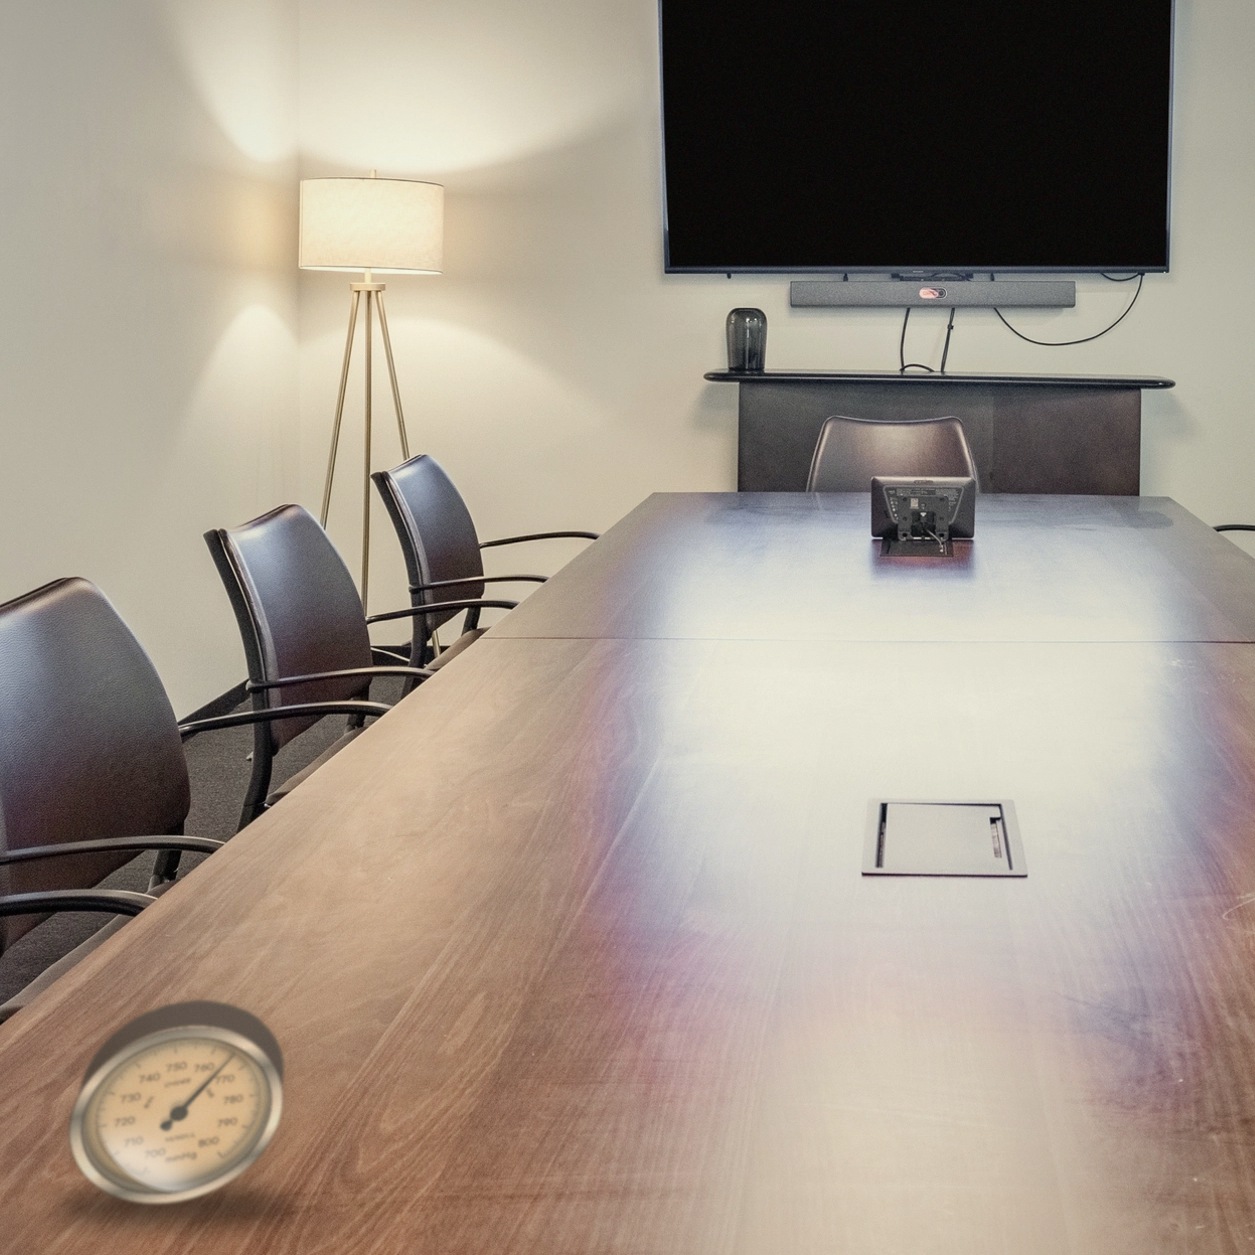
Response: 765 mmHg
